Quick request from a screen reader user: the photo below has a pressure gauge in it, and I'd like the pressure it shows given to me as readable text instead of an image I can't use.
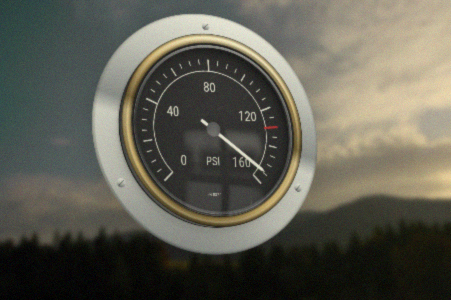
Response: 155 psi
